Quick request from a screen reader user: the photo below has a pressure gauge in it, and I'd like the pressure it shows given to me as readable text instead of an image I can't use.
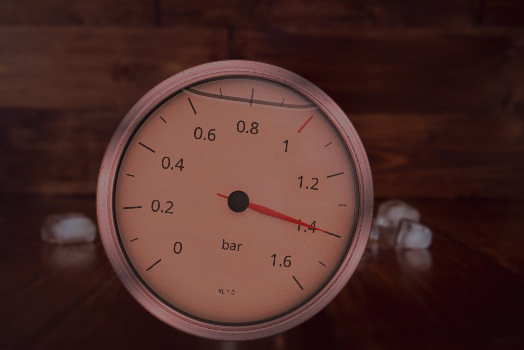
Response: 1.4 bar
